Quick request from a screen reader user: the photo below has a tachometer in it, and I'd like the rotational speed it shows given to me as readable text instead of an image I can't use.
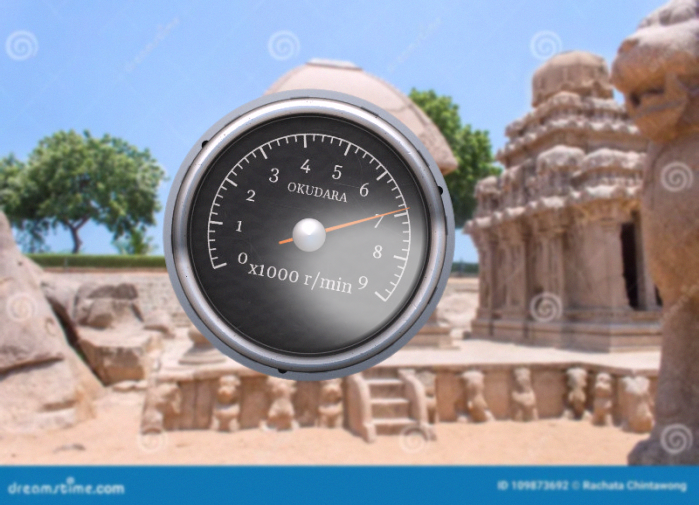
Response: 6900 rpm
